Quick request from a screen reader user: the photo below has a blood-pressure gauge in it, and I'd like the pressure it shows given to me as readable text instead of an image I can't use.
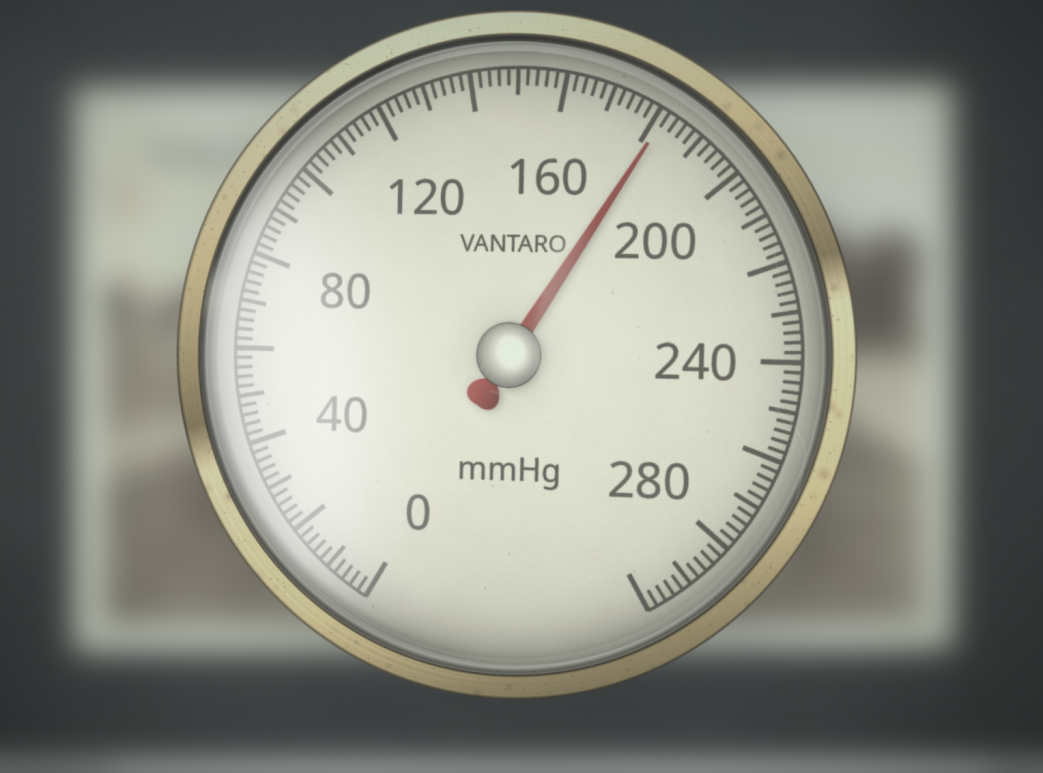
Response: 182 mmHg
